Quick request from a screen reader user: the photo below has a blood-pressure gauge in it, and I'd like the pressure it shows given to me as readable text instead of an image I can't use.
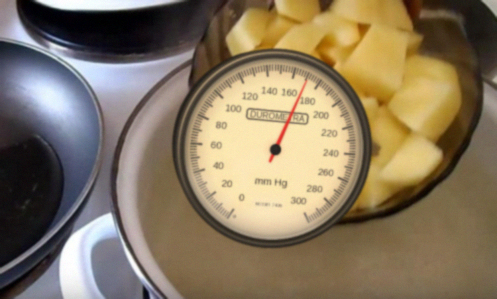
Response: 170 mmHg
